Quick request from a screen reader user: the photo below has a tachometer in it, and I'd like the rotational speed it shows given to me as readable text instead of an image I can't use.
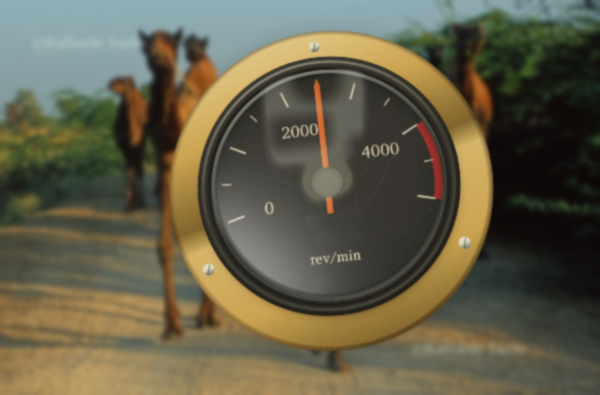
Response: 2500 rpm
